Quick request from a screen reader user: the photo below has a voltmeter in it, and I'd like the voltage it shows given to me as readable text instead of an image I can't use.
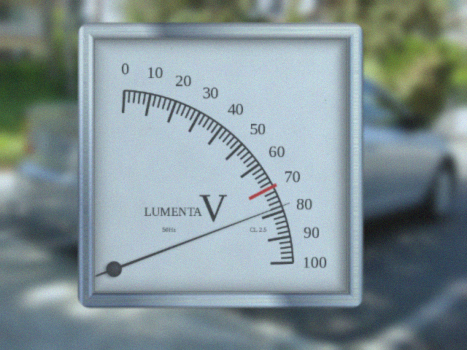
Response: 78 V
